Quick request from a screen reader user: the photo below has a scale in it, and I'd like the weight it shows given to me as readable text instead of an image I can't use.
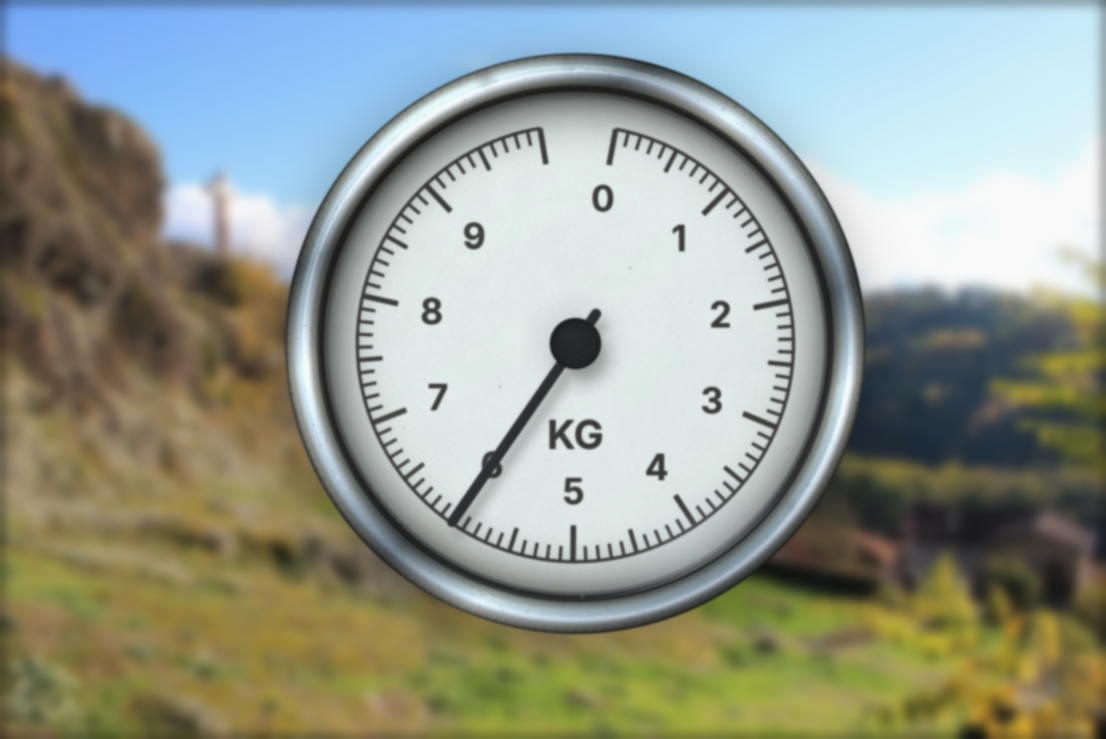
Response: 6 kg
